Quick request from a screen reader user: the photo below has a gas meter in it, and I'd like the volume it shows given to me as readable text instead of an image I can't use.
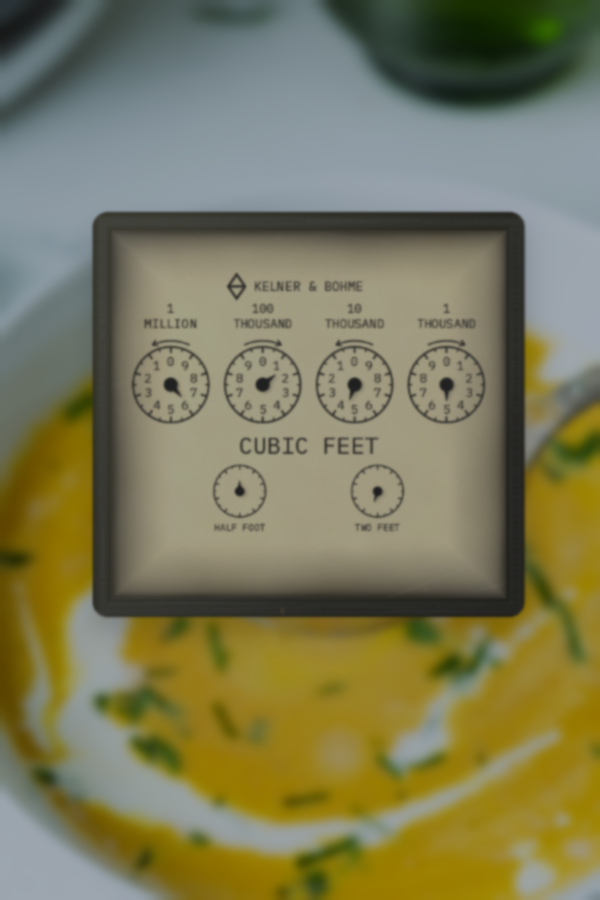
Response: 614500 ft³
